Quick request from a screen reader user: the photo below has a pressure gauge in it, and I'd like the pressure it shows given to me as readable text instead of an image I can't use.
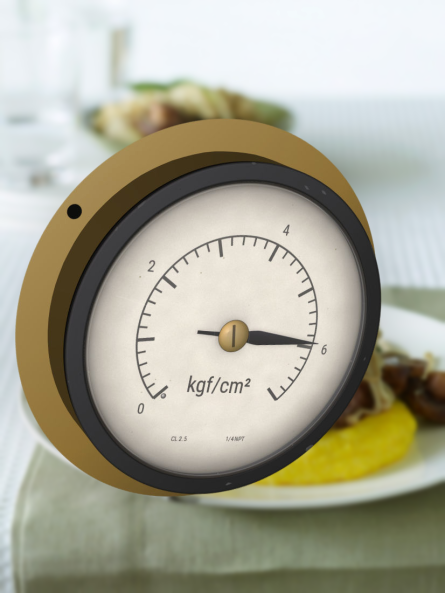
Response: 5.9 kg/cm²
